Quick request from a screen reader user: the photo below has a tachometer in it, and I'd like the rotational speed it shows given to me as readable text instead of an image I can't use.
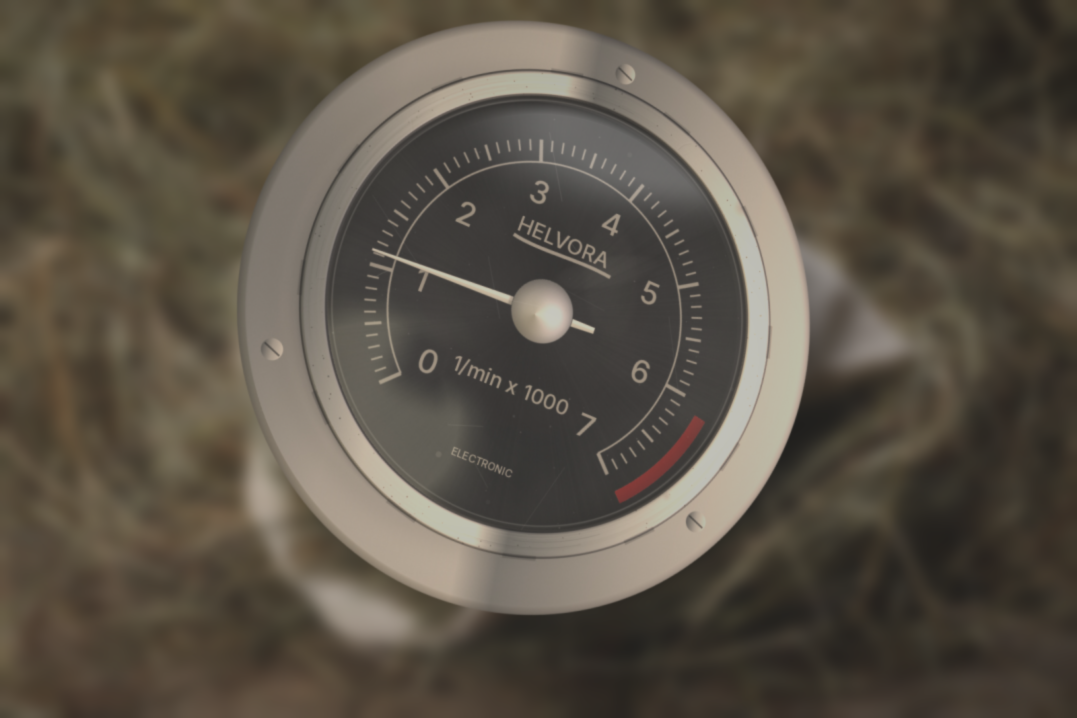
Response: 1100 rpm
